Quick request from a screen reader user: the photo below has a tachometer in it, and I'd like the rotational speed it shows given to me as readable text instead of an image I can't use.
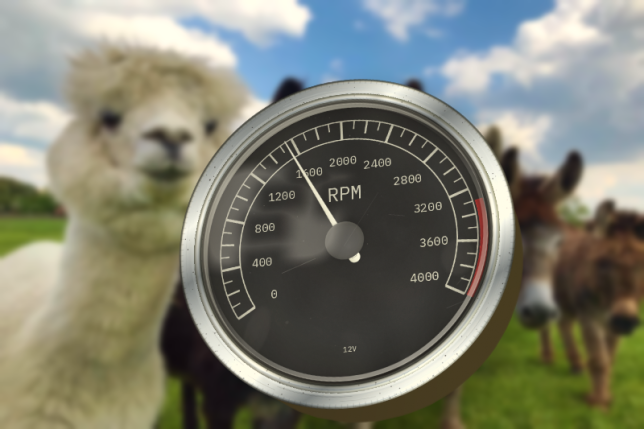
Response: 1550 rpm
